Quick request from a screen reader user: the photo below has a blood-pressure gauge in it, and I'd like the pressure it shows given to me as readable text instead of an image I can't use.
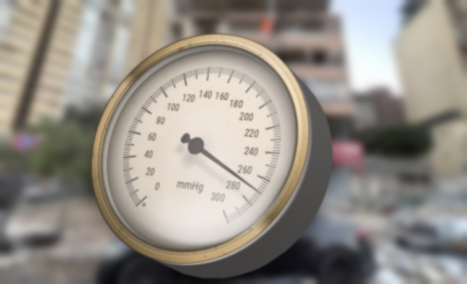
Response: 270 mmHg
